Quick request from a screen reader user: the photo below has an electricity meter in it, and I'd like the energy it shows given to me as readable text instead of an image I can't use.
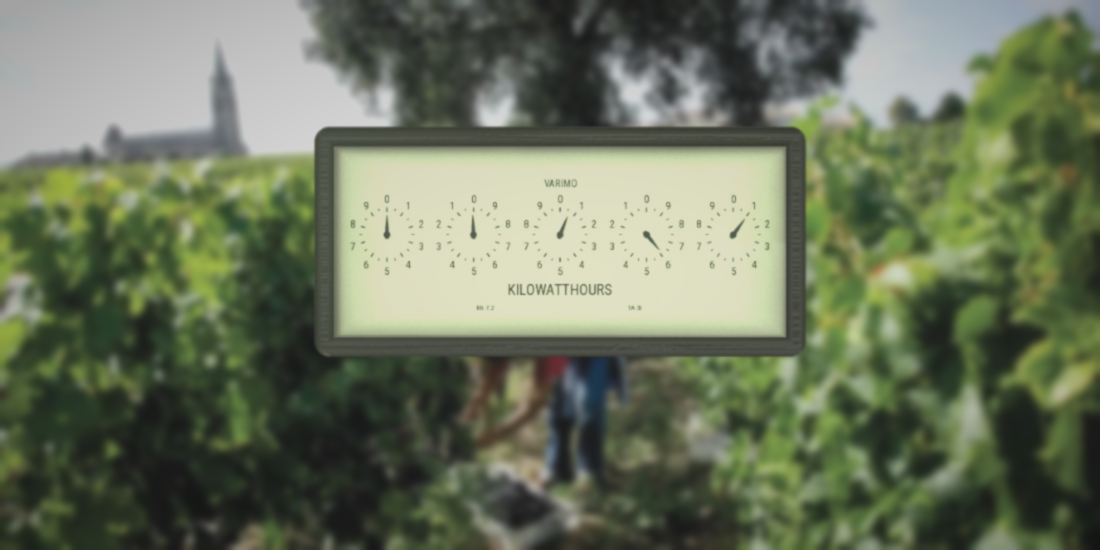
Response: 61 kWh
